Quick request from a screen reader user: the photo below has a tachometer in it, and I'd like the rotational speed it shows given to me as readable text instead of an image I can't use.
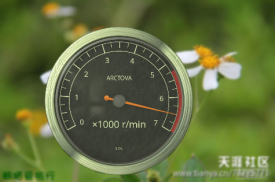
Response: 6500 rpm
